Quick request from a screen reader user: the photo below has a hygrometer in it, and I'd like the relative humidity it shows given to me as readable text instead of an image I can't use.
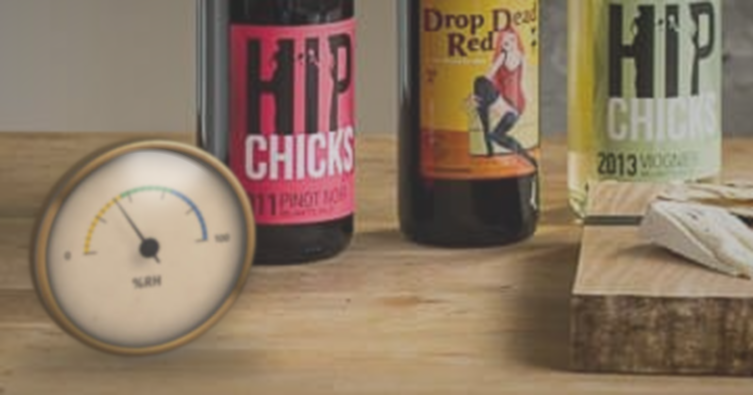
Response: 32 %
